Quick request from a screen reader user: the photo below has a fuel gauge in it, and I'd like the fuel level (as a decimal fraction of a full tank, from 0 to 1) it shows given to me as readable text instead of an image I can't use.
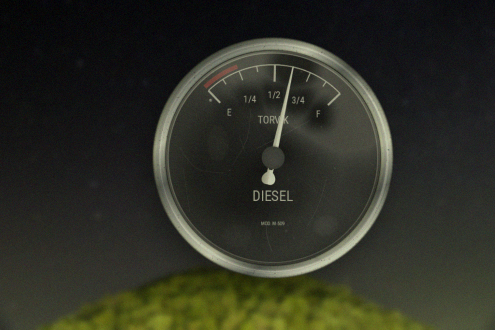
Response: 0.625
